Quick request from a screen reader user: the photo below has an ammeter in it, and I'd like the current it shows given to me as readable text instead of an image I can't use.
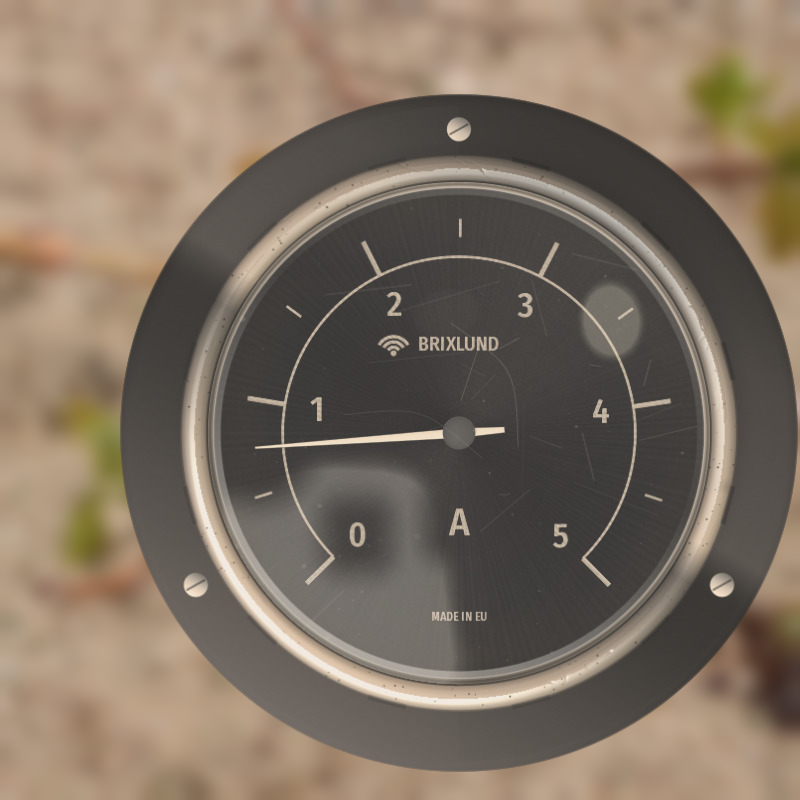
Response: 0.75 A
